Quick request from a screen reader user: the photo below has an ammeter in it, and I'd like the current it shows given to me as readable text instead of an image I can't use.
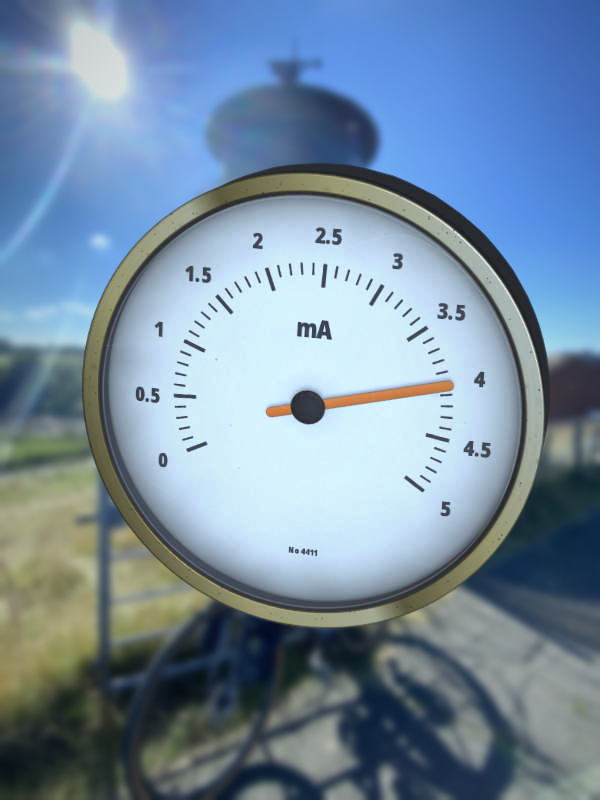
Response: 4 mA
